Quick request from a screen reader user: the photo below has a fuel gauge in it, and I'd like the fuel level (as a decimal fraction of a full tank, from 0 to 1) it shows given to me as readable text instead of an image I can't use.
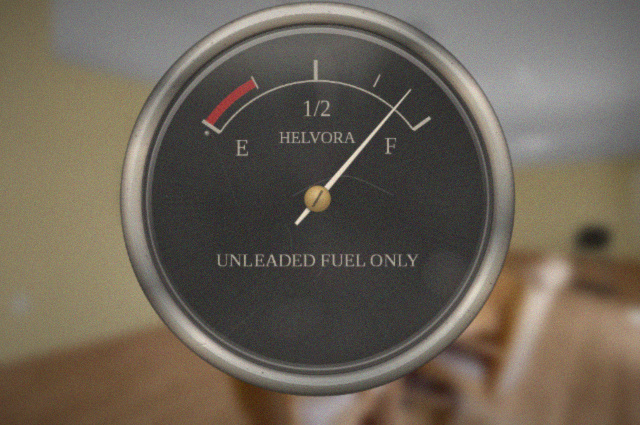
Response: 0.875
